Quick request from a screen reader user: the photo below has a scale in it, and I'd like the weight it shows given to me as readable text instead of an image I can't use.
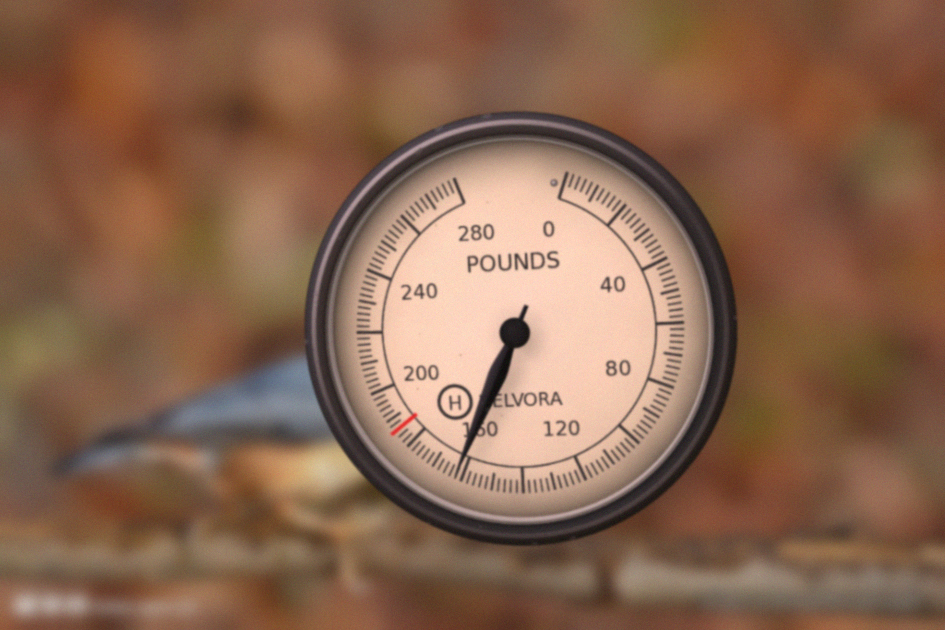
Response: 162 lb
